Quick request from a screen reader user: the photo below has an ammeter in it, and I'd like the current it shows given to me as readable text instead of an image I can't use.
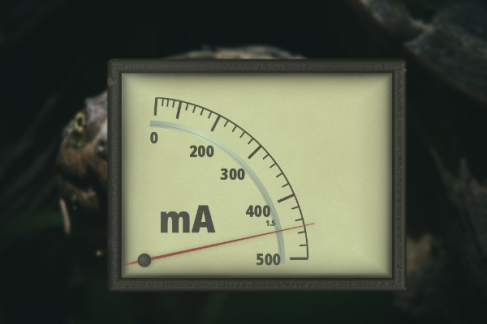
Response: 450 mA
